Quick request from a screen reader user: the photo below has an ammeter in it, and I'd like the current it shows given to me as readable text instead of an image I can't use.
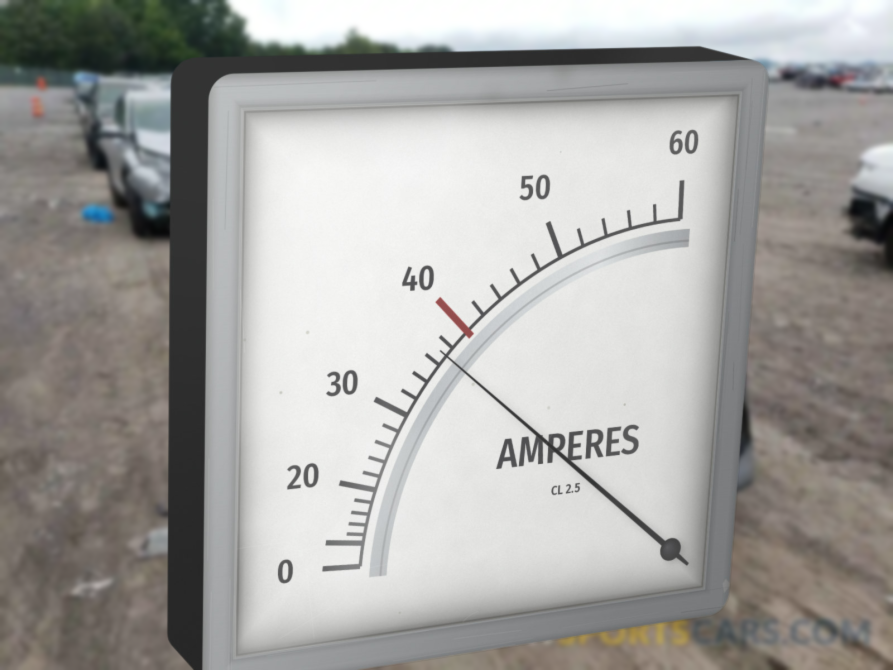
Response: 37 A
